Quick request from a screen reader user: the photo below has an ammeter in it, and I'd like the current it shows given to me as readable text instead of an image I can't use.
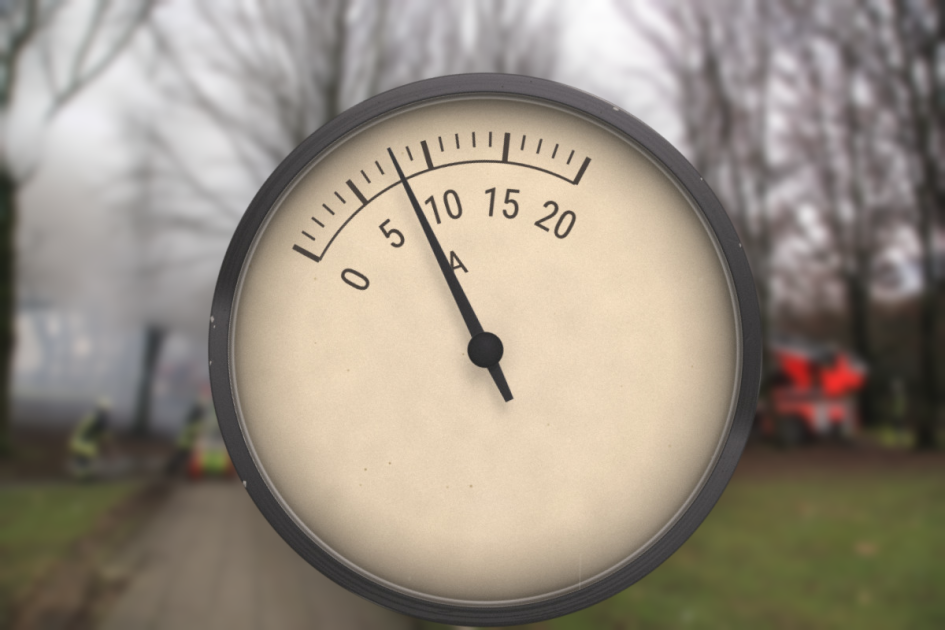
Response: 8 A
